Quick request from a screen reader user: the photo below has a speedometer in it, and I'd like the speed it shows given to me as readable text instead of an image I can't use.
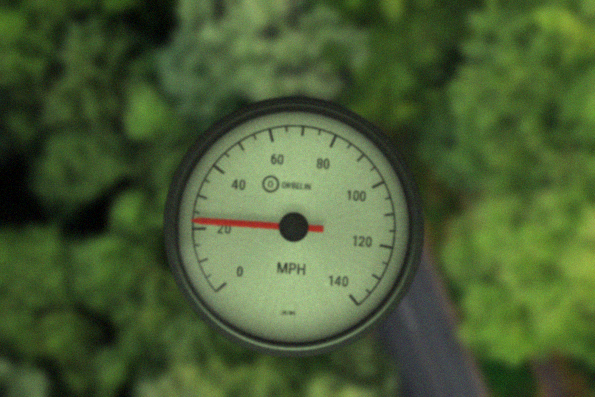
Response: 22.5 mph
